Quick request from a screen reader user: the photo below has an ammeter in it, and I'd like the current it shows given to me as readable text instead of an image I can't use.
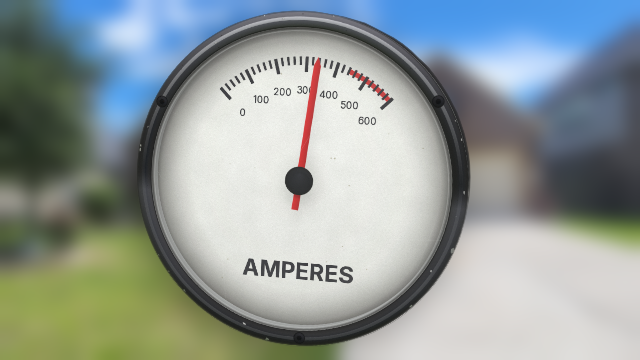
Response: 340 A
